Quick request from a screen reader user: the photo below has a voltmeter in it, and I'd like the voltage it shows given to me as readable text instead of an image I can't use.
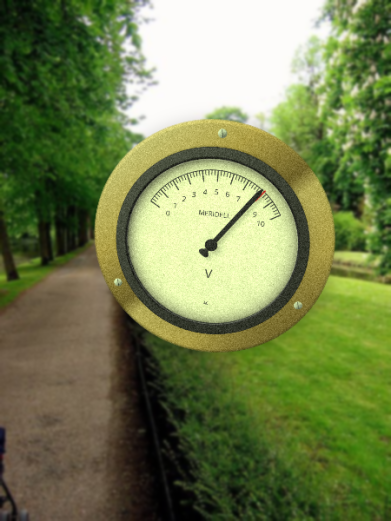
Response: 8 V
